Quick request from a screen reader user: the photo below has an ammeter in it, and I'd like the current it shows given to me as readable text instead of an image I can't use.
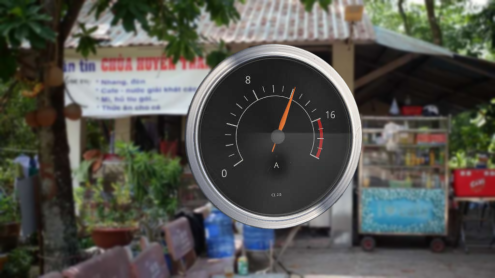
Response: 12 A
